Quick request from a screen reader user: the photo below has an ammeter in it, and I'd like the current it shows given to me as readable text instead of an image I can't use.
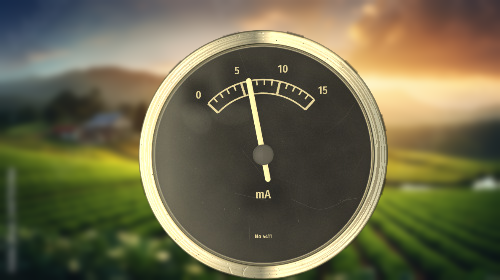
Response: 6 mA
